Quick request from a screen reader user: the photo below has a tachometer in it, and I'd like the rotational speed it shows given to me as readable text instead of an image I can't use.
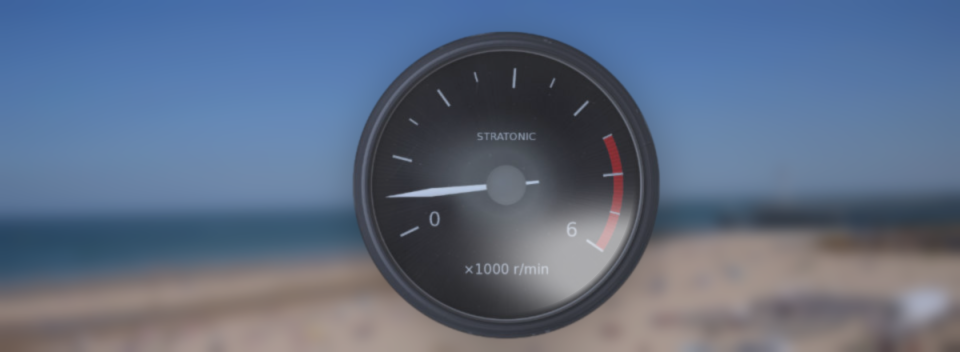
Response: 500 rpm
